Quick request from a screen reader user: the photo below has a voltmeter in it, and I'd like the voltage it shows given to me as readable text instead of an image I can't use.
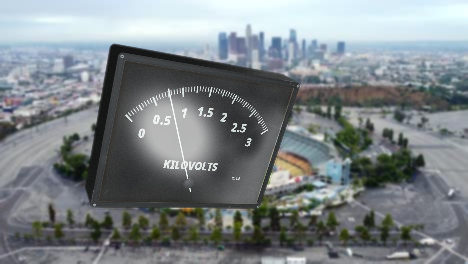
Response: 0.75 kV
